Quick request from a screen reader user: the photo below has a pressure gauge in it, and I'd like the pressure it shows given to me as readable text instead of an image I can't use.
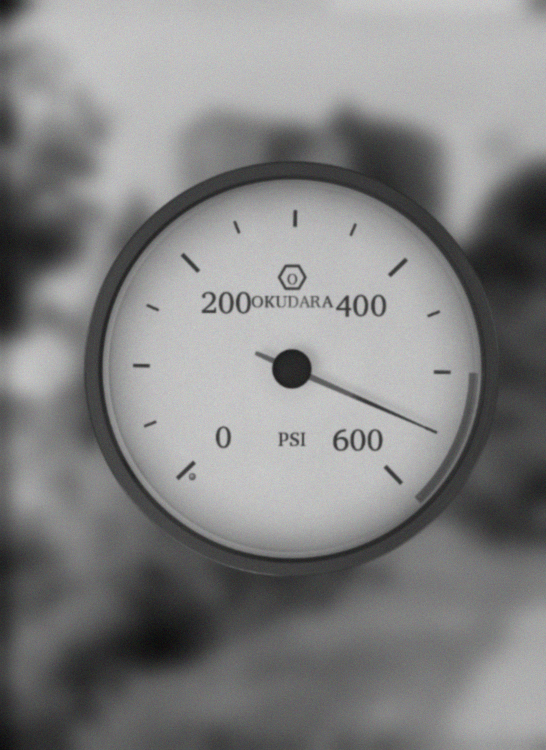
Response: 550 psi
